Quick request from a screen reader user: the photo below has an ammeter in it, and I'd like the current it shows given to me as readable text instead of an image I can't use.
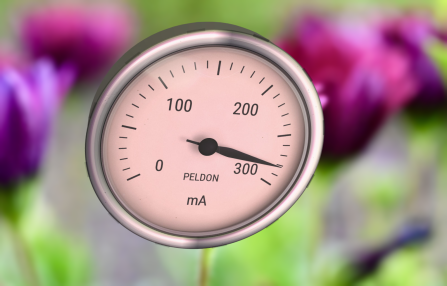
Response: 280 mA
